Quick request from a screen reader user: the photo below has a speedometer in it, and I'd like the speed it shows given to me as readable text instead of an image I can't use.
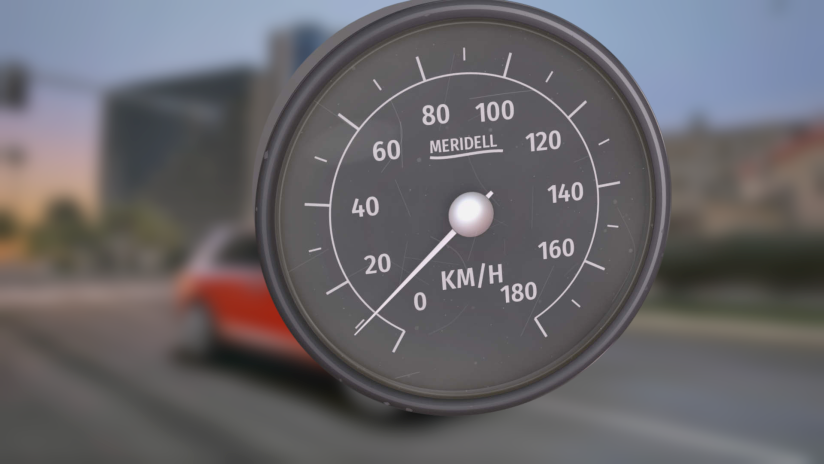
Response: 10 km/h
